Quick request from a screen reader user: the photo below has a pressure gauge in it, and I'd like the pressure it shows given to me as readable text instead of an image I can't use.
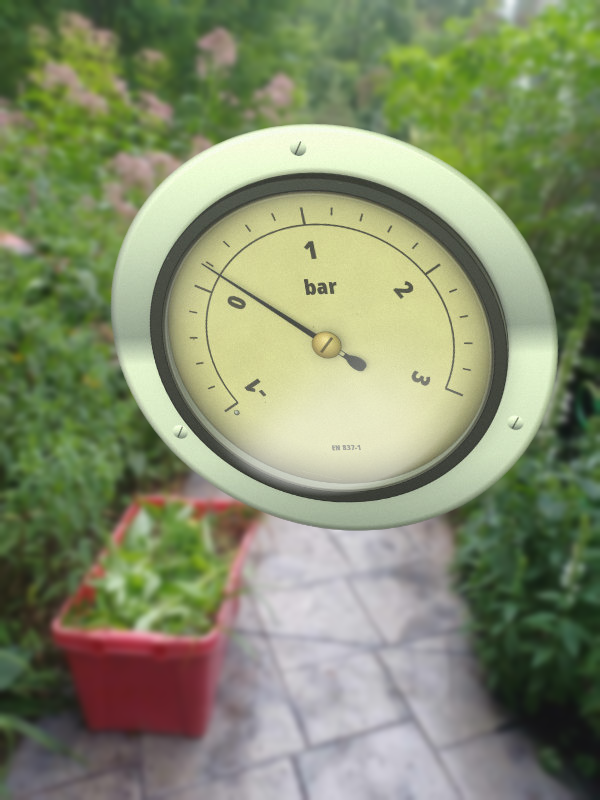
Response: 0.2 bar
